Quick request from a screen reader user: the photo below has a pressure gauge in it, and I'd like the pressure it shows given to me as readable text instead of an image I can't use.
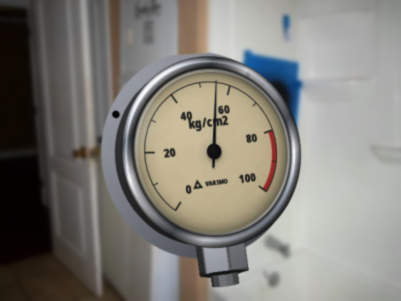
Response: 55 kg/cm²
